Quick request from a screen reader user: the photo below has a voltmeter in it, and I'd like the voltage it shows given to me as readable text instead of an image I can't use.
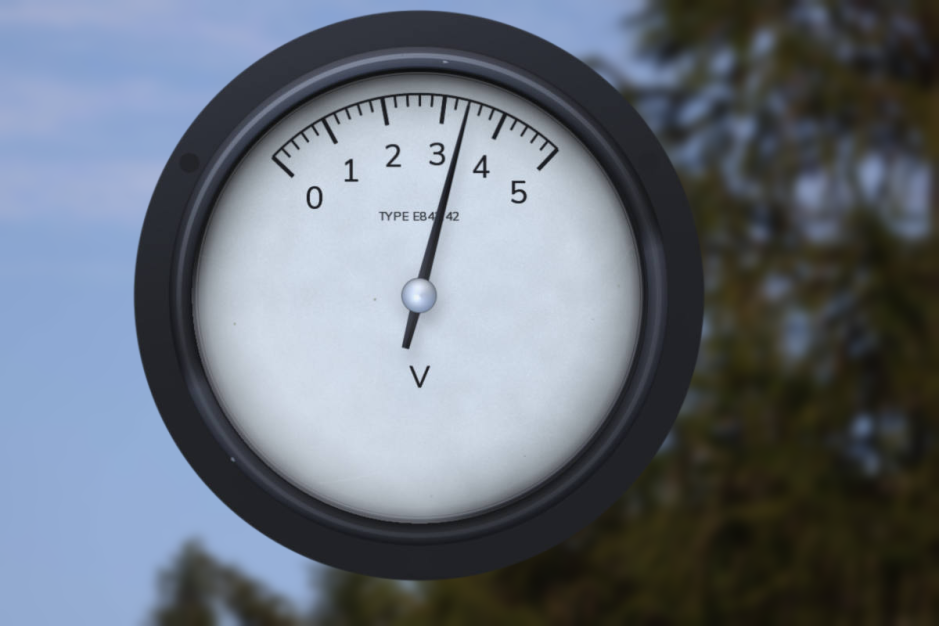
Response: 3.4 V
